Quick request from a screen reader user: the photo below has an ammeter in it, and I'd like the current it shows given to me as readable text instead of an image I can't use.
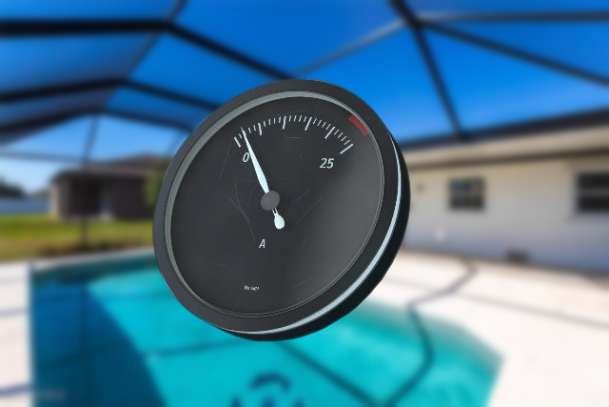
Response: 2 A
